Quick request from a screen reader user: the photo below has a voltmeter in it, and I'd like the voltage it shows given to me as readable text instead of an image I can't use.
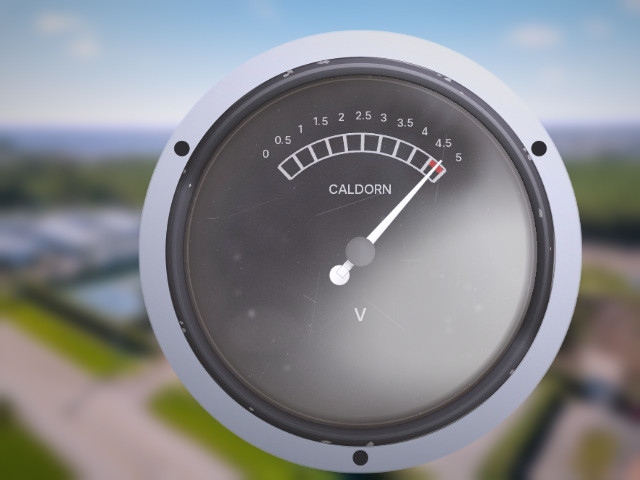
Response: 4.75 V
